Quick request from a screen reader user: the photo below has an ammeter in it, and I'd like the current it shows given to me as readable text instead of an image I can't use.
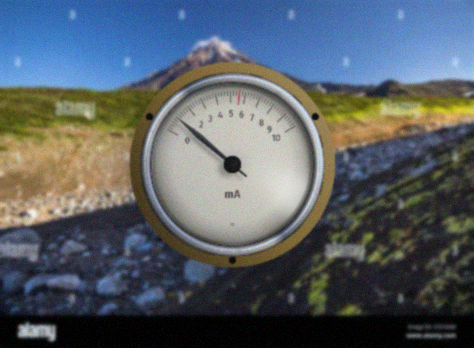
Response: 1 mA
